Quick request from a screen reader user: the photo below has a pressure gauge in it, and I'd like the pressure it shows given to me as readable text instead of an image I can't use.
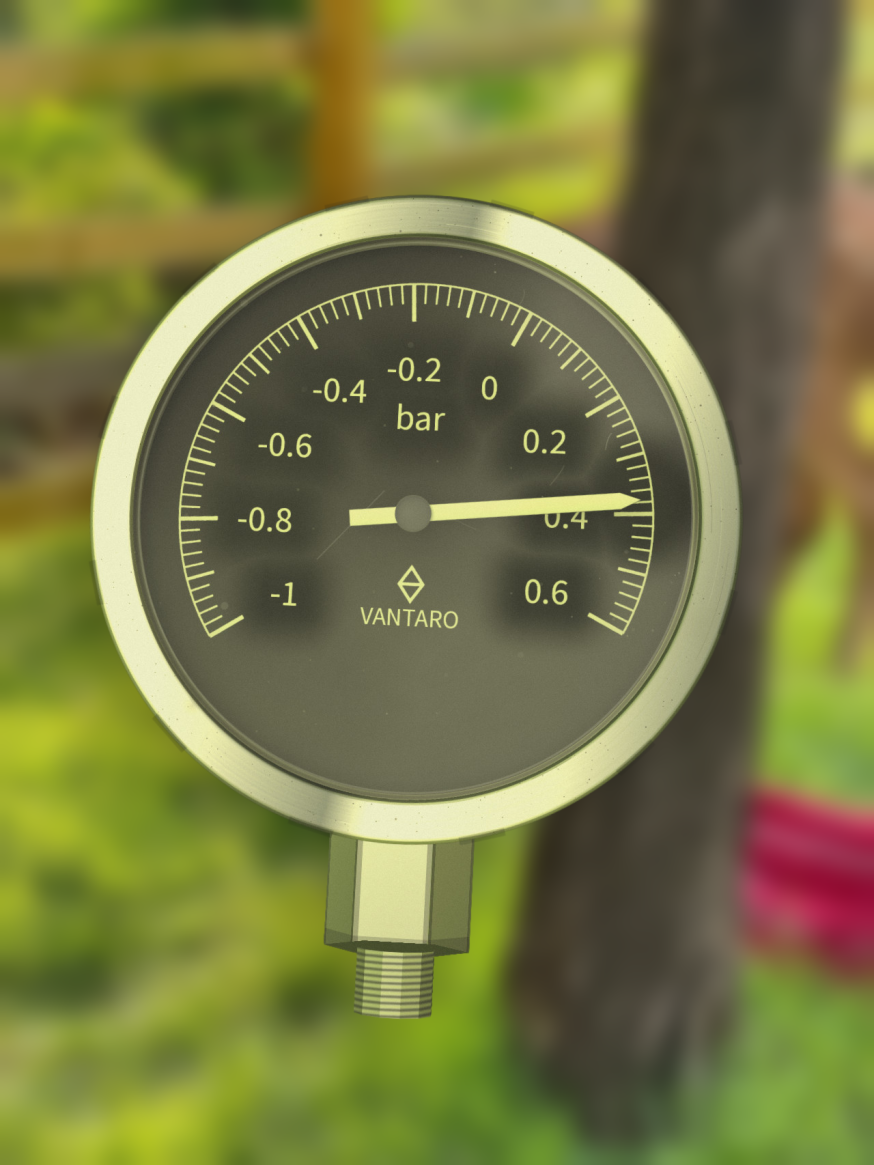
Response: 0.38 bar
